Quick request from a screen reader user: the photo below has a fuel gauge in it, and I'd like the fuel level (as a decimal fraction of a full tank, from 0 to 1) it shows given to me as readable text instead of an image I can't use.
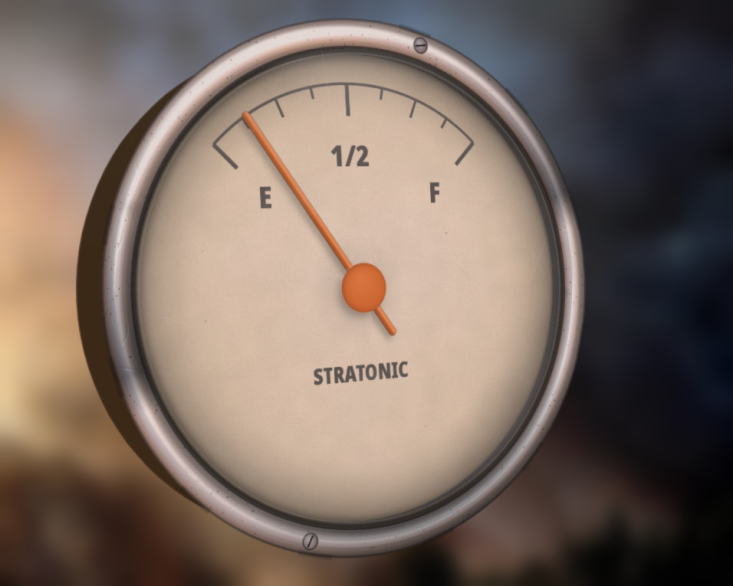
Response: 0.125
